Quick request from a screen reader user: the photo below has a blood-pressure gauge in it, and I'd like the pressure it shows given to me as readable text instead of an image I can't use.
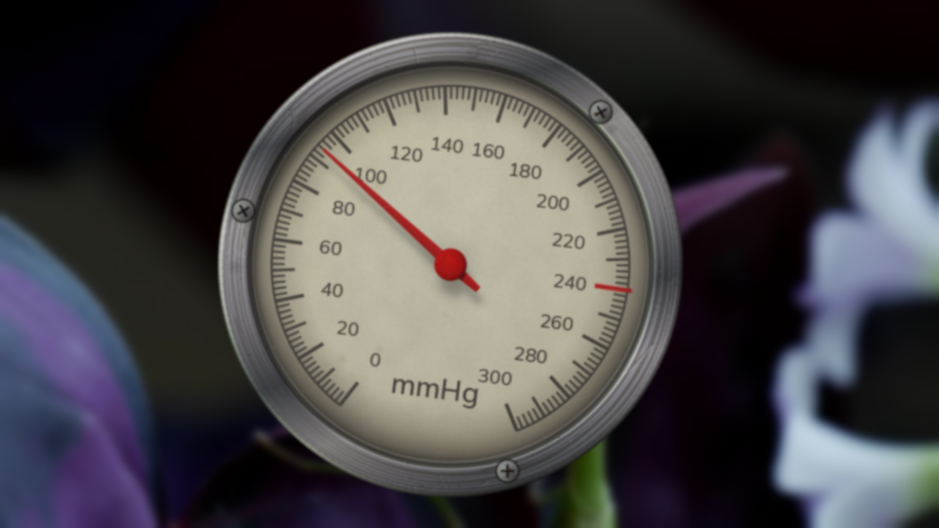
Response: 94 mmHg
